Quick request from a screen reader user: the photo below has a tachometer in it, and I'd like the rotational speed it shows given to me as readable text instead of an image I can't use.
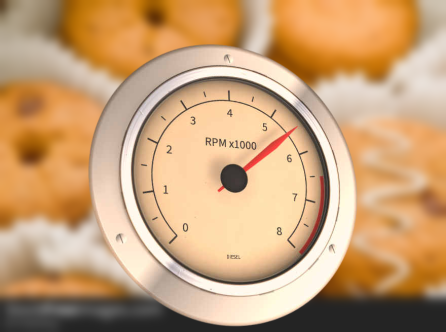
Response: 5500 rpm
